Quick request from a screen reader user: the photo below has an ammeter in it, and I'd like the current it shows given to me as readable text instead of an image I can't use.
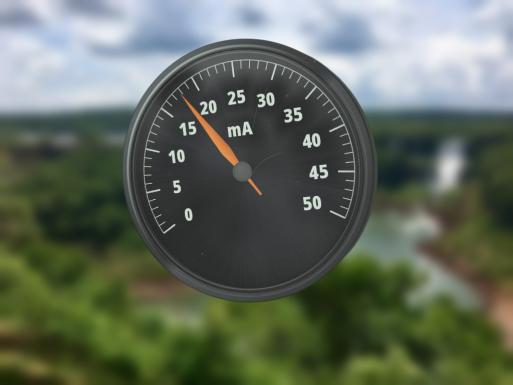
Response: 18 mA
